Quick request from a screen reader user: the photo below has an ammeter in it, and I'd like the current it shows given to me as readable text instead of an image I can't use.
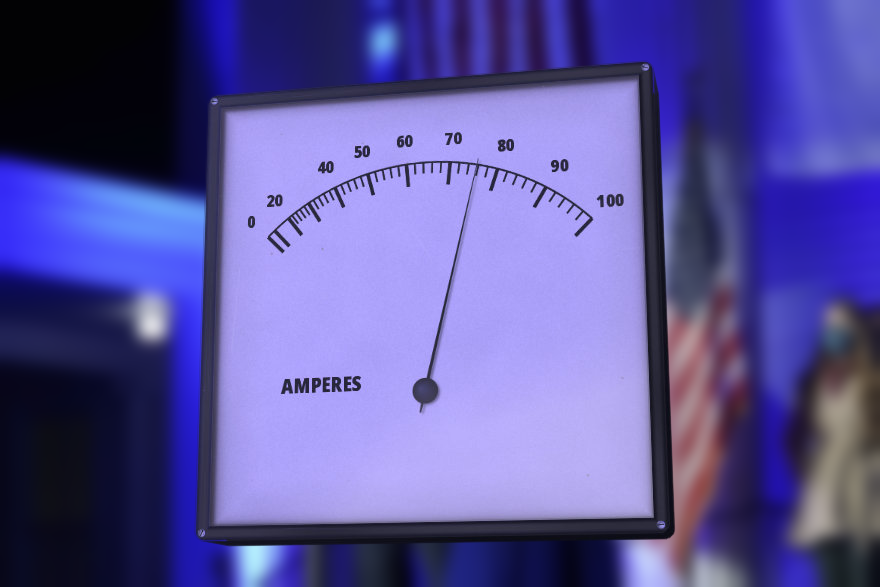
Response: 76 A
